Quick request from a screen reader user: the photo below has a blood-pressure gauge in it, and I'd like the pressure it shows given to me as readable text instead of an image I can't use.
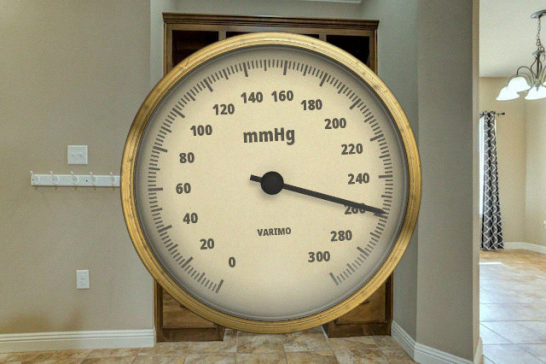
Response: 258 mmHg
